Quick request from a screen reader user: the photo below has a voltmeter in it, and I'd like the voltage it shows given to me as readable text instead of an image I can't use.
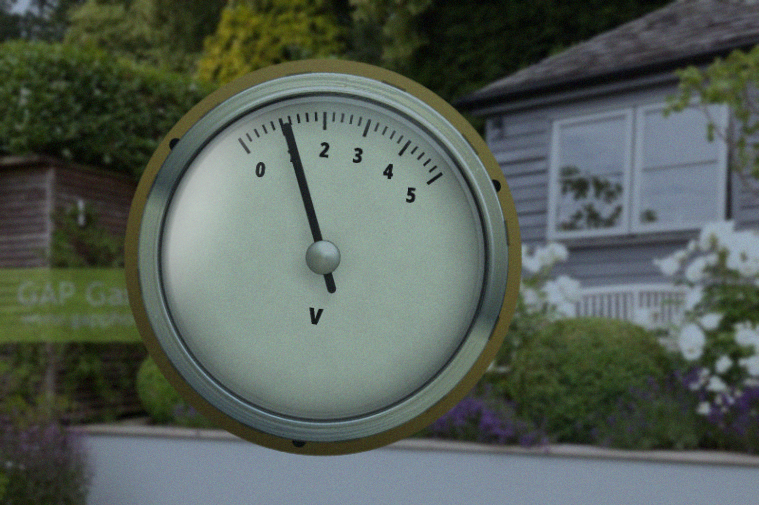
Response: 1.1 V
